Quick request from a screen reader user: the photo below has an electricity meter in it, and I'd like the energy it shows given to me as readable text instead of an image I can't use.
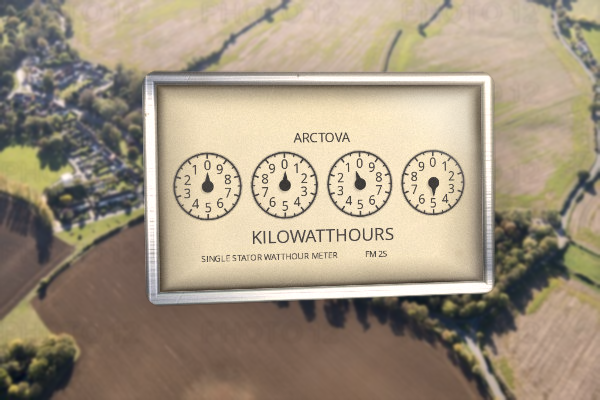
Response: 5 kWh
